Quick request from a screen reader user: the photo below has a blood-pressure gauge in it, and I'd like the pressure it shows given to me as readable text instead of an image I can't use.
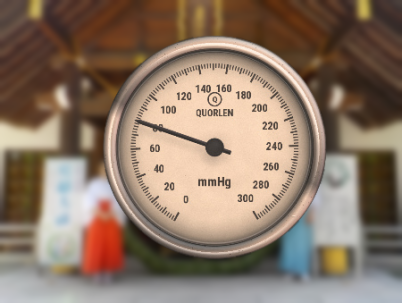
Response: 80 mmHg
